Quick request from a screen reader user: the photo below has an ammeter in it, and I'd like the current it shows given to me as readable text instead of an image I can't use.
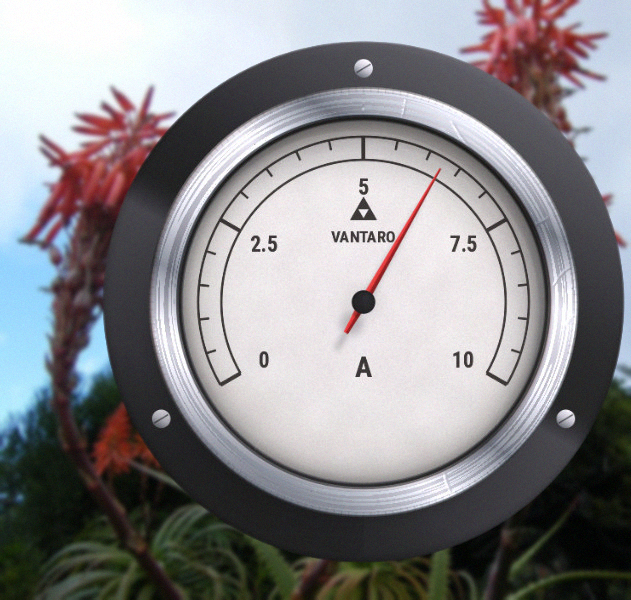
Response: 6.25 A
